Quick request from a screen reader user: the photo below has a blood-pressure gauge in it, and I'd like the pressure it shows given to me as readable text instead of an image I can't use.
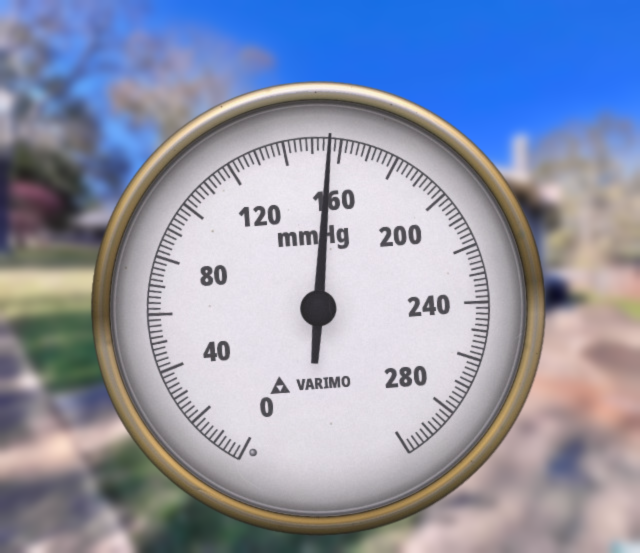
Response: 156 mmHg
